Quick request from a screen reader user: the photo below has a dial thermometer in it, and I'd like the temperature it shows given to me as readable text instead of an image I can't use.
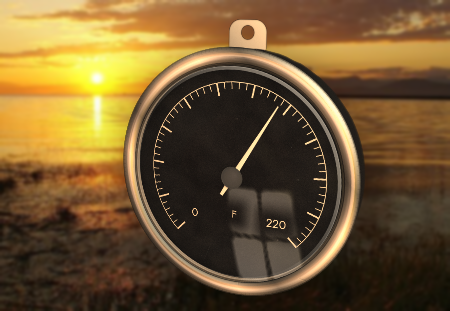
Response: 136 °F
